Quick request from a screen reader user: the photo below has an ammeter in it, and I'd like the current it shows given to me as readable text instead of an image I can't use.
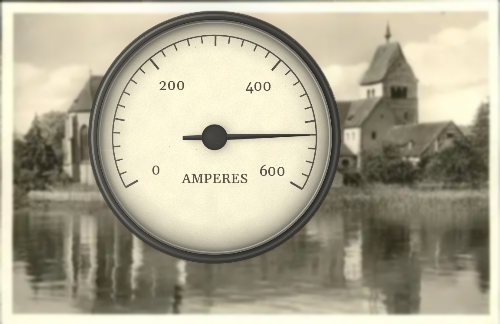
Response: 520 A
